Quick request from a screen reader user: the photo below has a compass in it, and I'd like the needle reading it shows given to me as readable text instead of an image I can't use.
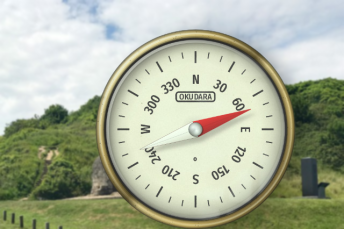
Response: 70 °
